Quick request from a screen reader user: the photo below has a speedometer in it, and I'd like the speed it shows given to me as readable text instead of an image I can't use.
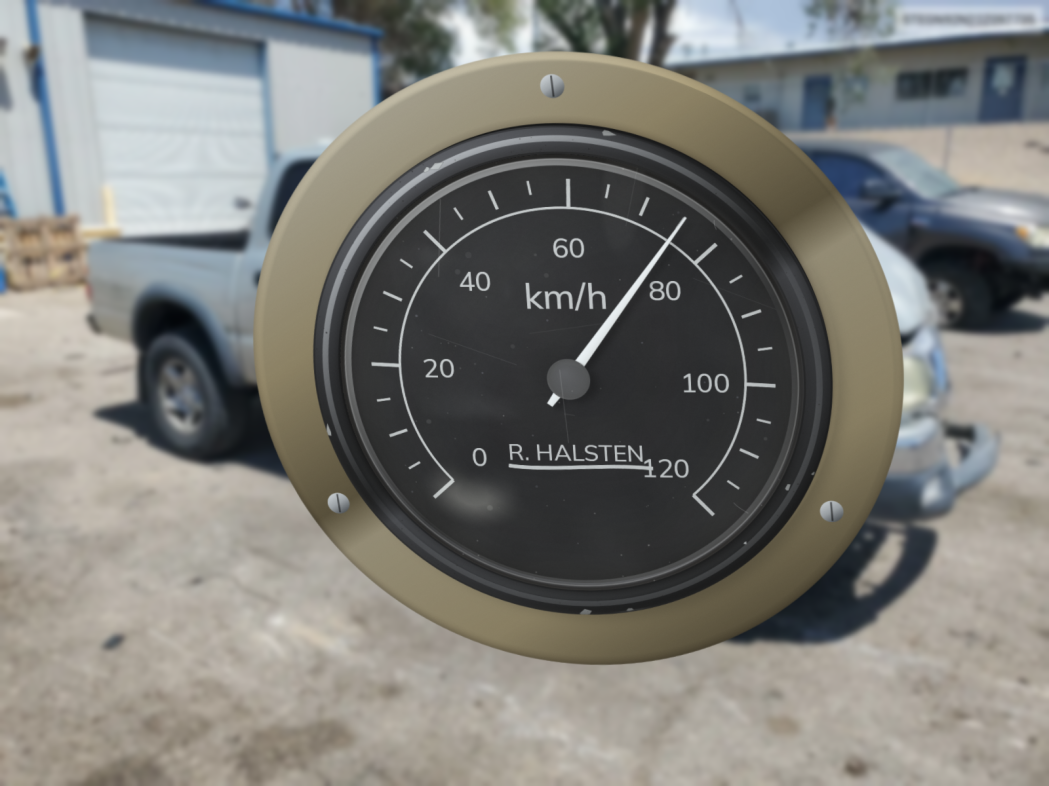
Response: 75 km/h
